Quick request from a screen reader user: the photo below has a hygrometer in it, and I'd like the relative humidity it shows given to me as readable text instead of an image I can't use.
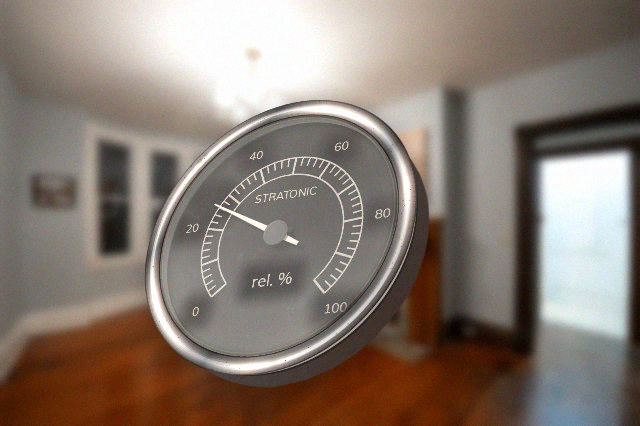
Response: 26 %
